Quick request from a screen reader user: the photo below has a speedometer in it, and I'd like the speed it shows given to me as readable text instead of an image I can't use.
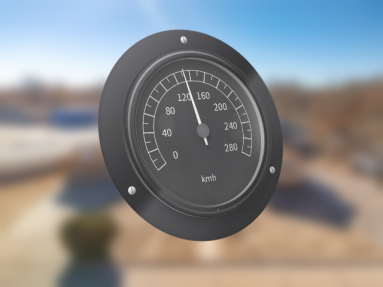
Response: 130 km/h
